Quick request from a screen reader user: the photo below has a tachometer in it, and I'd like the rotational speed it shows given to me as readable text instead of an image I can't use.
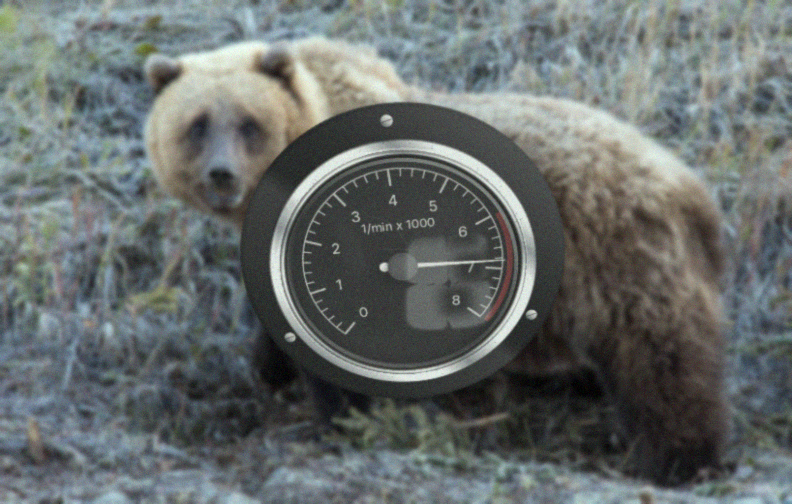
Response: 6800 rpm
